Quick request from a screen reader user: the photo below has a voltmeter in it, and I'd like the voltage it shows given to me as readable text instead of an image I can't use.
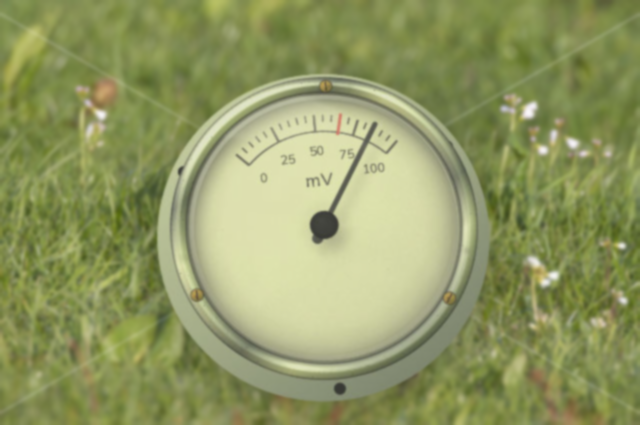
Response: 85 mV
